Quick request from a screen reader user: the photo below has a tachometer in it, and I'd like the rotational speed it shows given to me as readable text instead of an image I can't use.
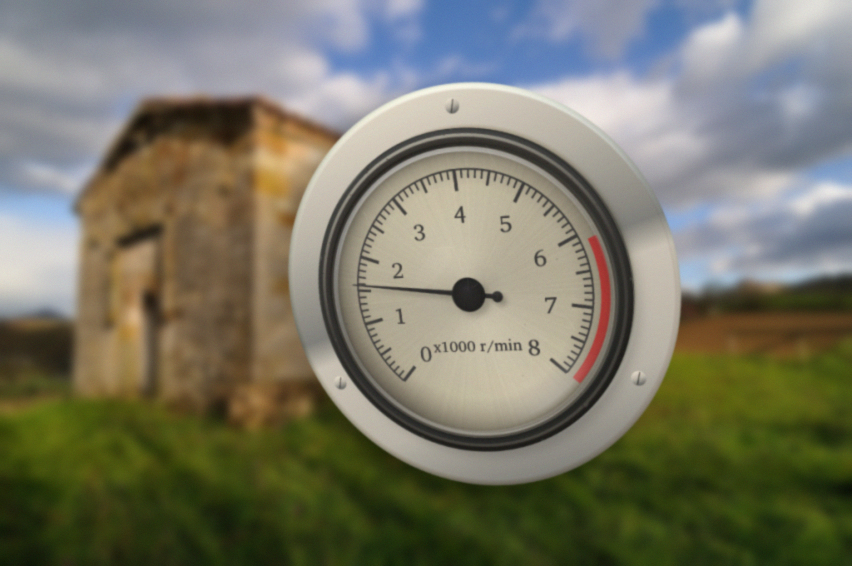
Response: 1600 rpm
